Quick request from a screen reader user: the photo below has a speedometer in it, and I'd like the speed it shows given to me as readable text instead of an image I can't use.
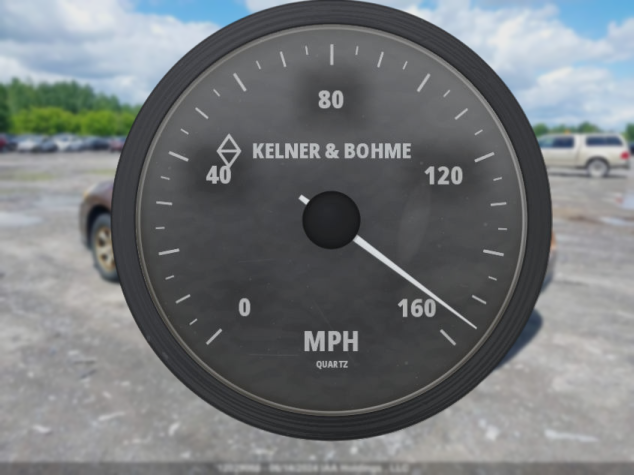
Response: 155 mph
